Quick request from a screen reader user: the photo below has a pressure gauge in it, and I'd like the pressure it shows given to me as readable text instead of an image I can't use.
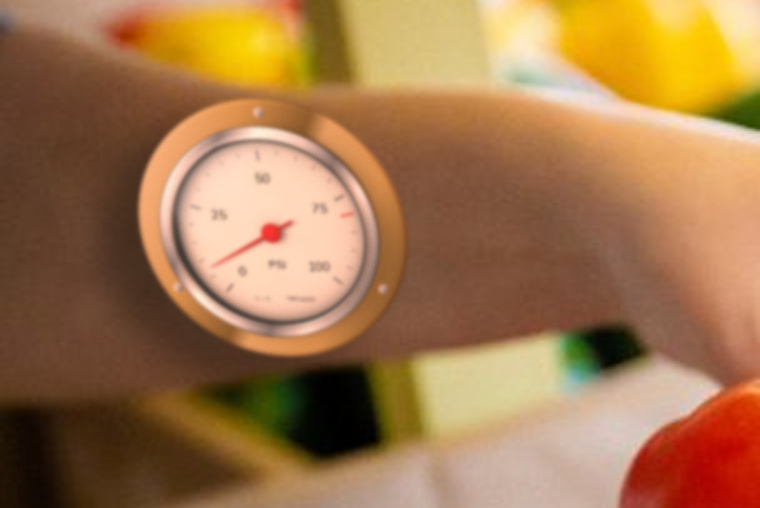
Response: 7.5 psi
